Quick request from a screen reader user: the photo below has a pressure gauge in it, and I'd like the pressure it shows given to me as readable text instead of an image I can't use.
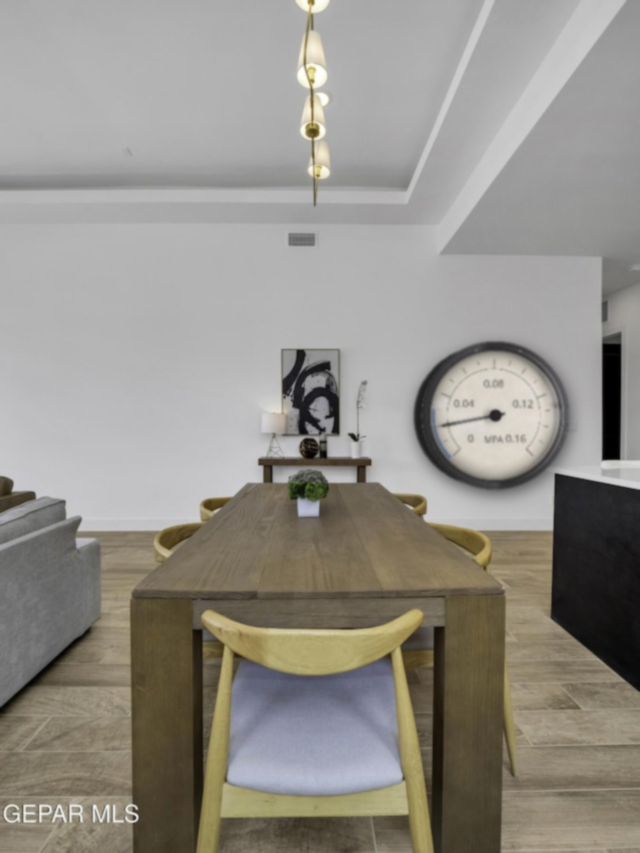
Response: 0.02 MPa
